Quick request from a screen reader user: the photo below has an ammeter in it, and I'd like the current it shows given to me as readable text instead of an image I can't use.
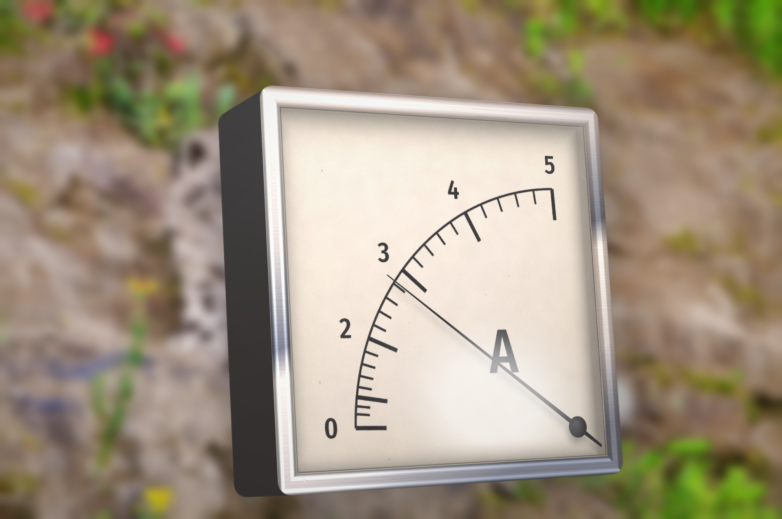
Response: 2.8 A
